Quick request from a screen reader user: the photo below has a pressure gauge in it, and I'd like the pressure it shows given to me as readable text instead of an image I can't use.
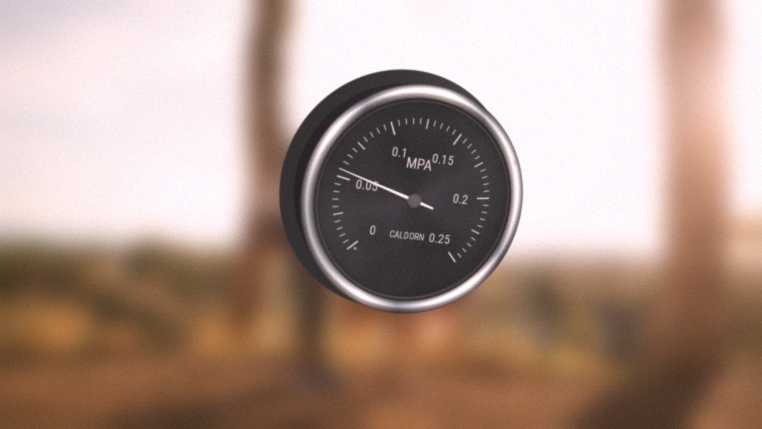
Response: 0.055 MPa
